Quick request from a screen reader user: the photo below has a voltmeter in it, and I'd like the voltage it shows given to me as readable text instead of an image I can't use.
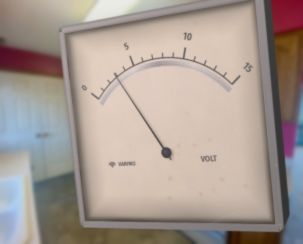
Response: 3 V
